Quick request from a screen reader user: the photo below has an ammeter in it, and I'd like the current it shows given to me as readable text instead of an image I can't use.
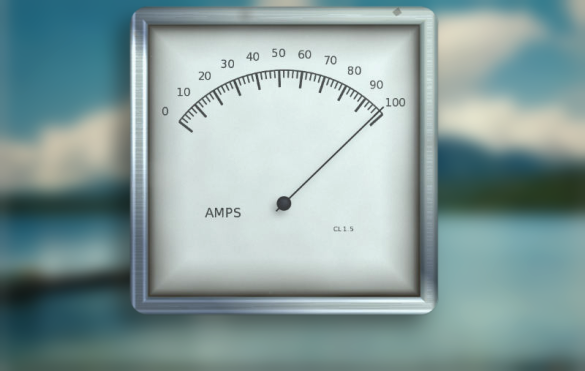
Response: 98 A
